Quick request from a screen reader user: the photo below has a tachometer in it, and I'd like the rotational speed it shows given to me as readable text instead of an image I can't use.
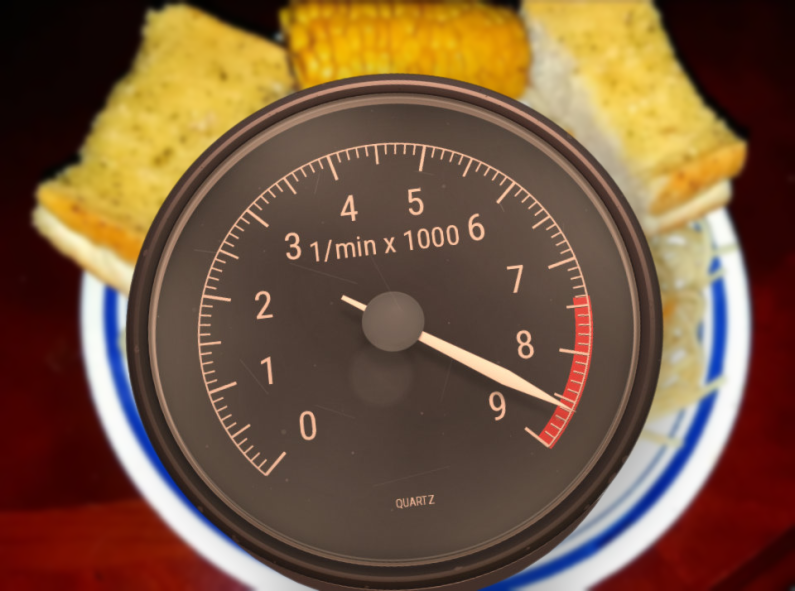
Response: 8600 rpm
